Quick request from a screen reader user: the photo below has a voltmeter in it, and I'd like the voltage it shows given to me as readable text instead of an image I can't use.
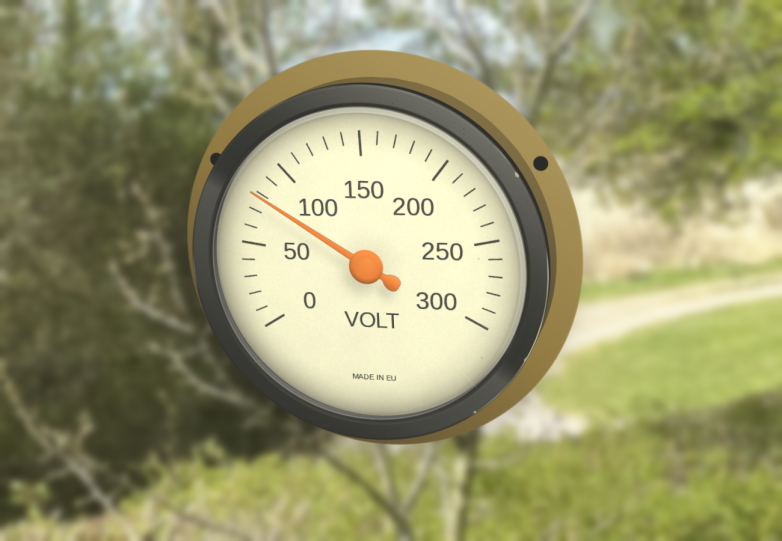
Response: 80 V
